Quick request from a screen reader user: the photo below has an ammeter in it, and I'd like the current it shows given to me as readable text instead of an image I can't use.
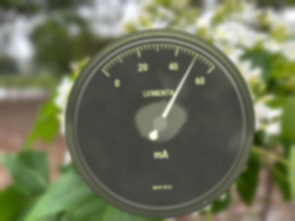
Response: 50 mA
